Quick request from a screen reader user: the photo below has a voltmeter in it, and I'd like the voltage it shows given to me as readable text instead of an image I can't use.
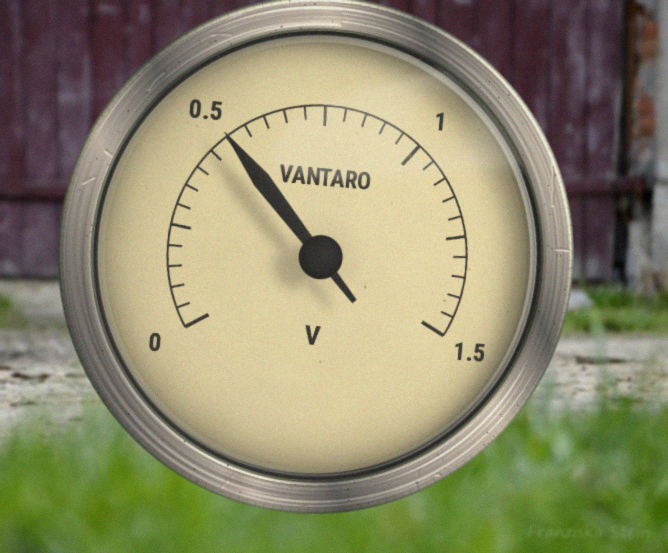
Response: 0.5 V
